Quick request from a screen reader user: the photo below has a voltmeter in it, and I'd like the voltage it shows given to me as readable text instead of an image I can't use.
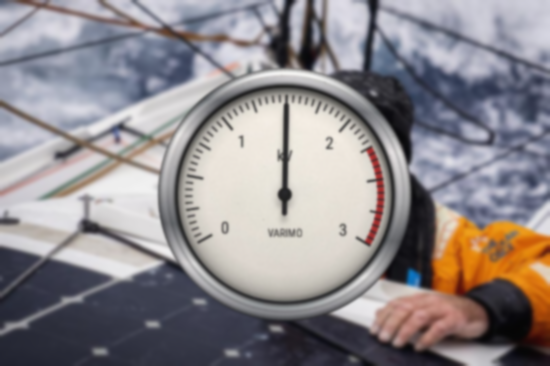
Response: 1.5 kV
